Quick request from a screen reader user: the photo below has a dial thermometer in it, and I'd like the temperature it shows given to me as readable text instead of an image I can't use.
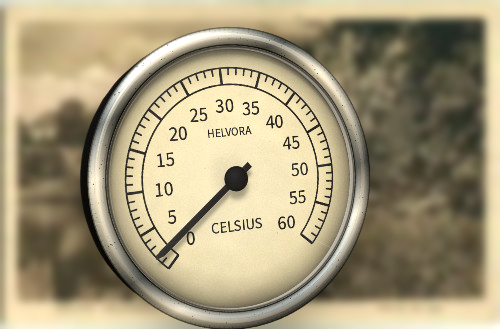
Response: 2 °C
